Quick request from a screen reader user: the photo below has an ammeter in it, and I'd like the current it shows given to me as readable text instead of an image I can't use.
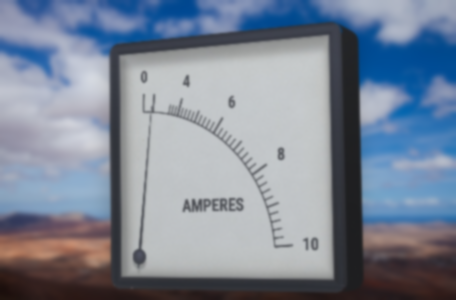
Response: 2 A
